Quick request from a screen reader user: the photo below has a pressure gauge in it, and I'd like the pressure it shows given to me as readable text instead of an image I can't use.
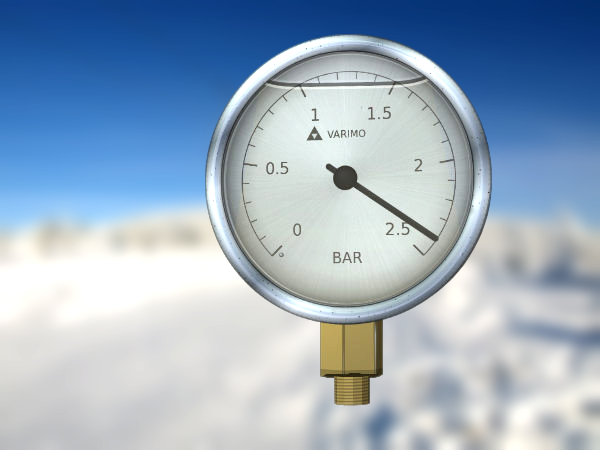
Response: 2.4 bar
